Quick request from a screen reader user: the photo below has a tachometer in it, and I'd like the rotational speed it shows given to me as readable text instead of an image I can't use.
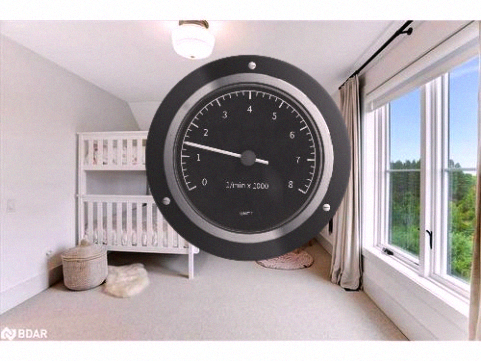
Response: 1400 rpm
